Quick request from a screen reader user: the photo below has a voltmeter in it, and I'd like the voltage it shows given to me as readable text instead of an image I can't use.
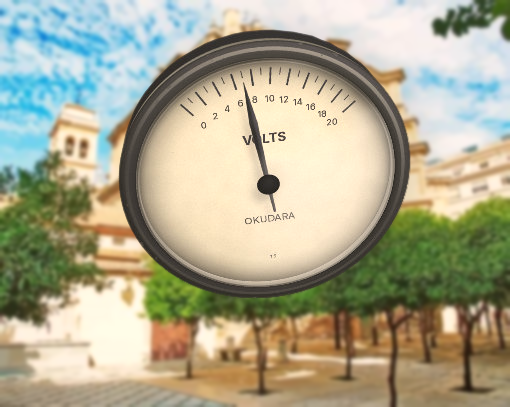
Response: 7 V
